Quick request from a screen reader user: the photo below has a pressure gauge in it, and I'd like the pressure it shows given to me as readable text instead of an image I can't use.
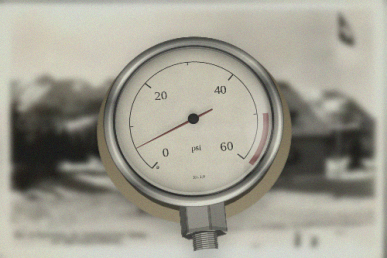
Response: 5 psi
